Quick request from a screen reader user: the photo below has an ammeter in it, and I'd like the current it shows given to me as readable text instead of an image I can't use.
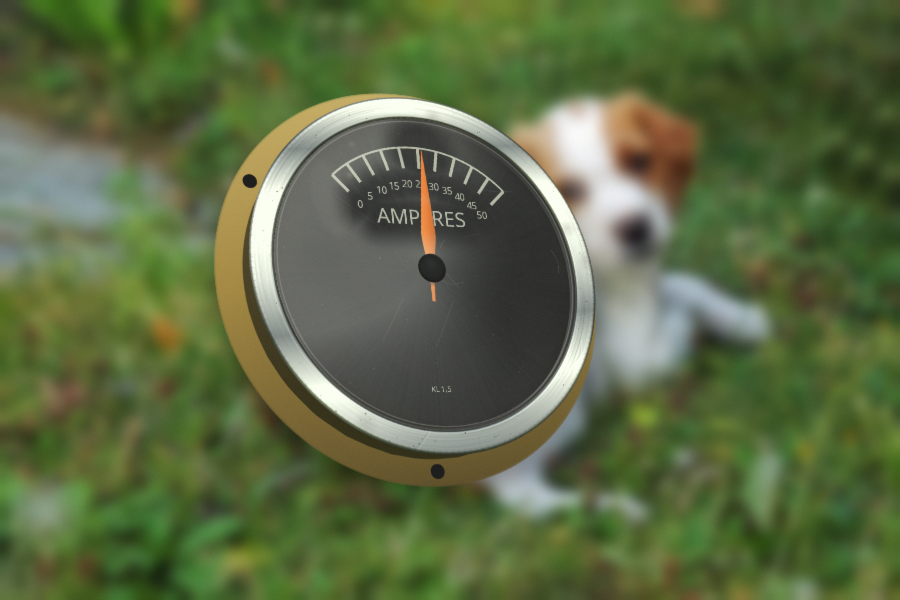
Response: 25 A
